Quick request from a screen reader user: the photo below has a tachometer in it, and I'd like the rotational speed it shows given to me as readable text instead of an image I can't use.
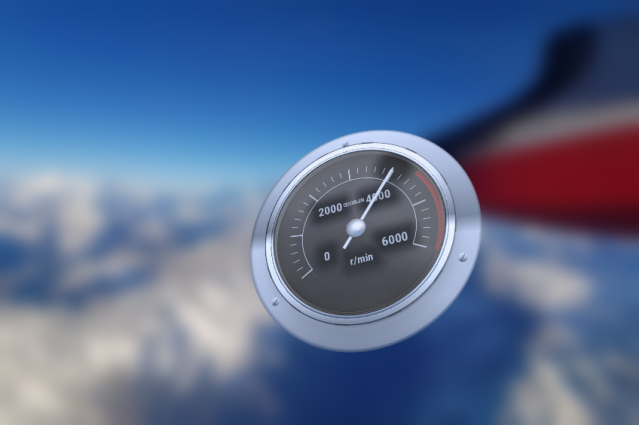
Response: 4000 rpm
